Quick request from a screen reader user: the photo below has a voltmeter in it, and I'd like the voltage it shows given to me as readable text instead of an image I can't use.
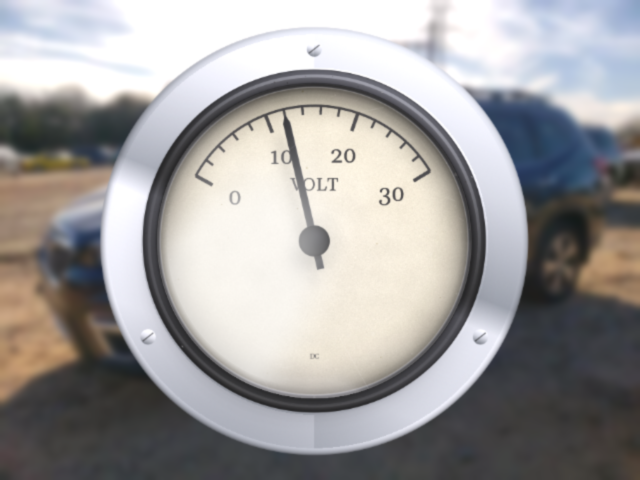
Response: 12 V
